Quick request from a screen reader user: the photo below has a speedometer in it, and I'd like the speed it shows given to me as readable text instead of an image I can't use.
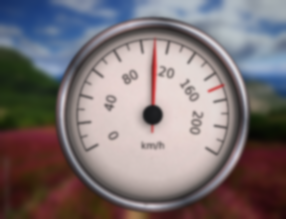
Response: 110 km/h
